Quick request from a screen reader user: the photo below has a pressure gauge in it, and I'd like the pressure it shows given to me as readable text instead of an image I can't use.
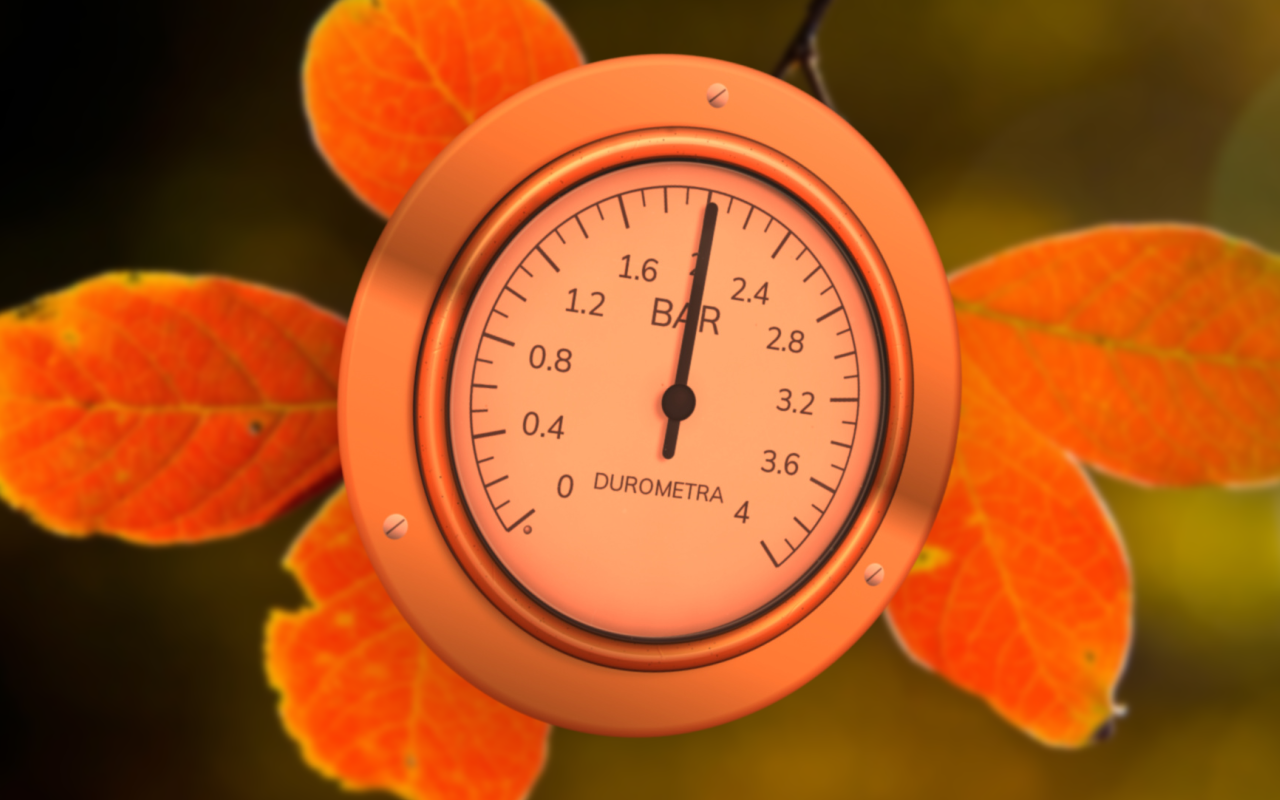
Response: 2 bar
